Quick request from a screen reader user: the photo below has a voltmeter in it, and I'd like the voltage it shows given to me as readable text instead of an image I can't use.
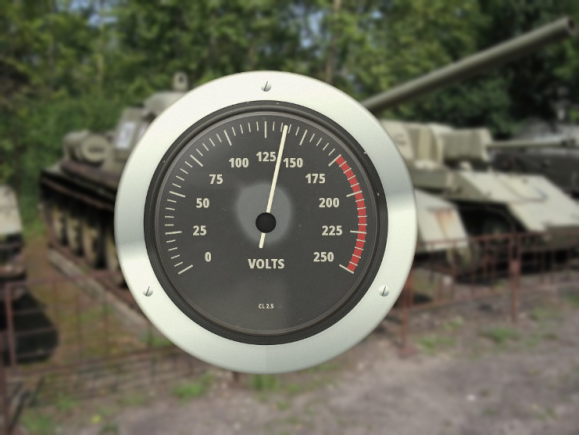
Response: 137.5 V
